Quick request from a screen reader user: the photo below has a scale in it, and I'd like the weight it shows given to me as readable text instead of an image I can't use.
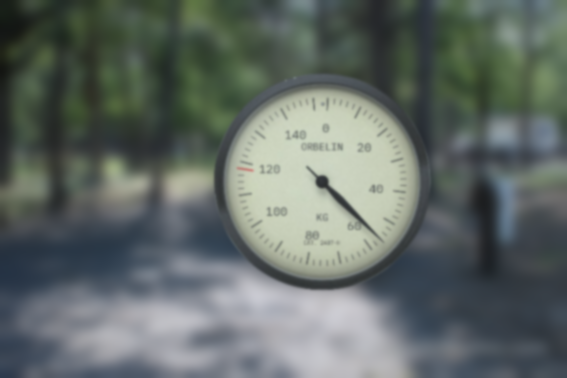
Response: 56 kg
